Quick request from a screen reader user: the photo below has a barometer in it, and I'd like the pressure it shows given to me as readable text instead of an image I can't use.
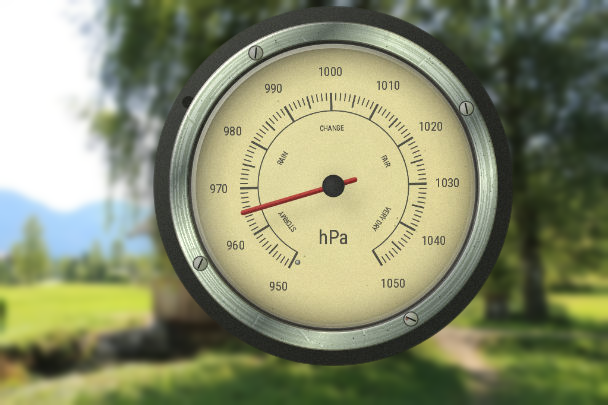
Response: 965 hPa
